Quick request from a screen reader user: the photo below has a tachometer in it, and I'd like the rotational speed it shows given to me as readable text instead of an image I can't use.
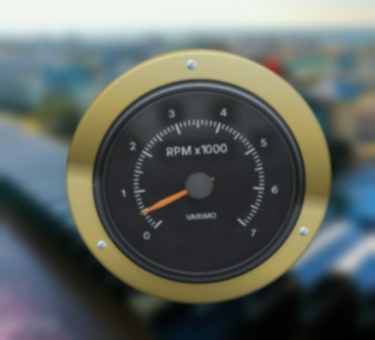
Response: 500 rpm
